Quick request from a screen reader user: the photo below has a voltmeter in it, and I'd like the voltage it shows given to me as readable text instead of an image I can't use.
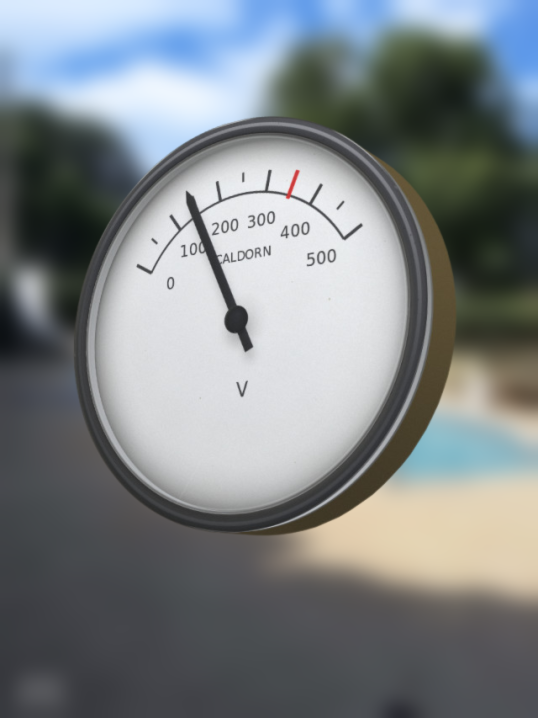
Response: 150 V
